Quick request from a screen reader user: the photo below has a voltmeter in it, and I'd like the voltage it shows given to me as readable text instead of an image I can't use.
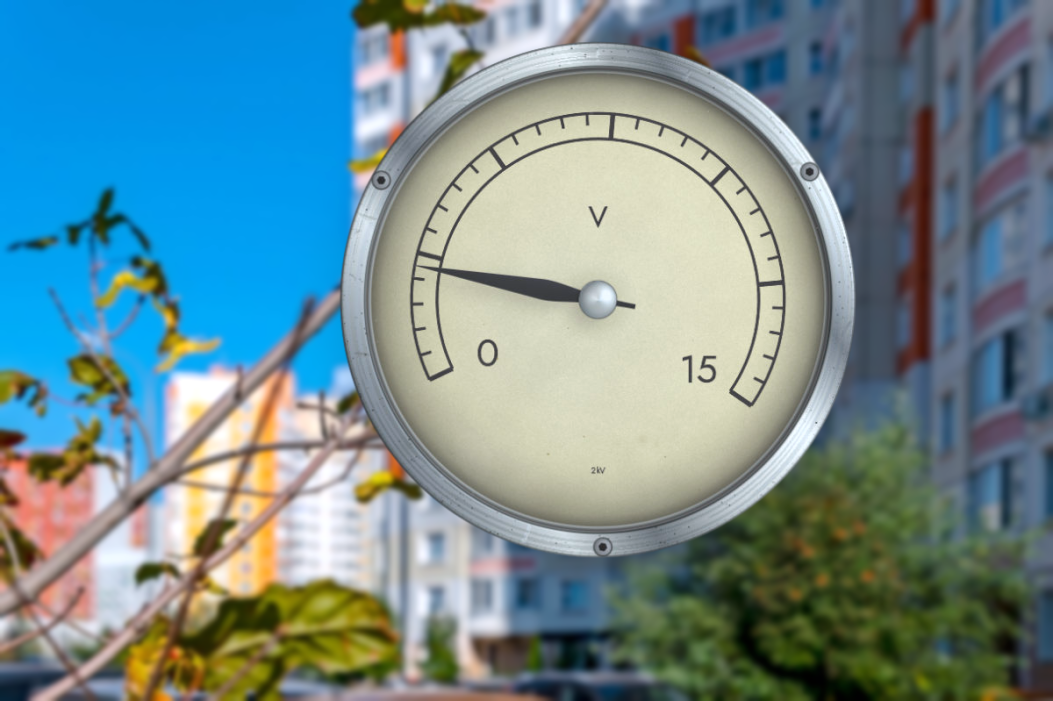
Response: 2.25 V
